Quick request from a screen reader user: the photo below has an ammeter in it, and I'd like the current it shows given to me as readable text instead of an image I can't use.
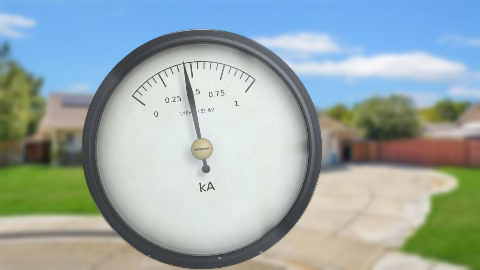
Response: 0.45 kA
